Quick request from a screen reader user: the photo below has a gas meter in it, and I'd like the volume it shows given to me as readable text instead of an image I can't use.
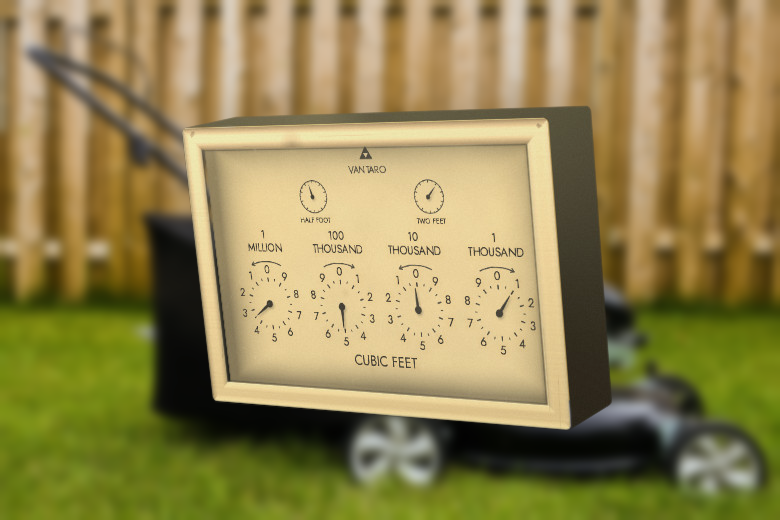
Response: 350100 ft³
